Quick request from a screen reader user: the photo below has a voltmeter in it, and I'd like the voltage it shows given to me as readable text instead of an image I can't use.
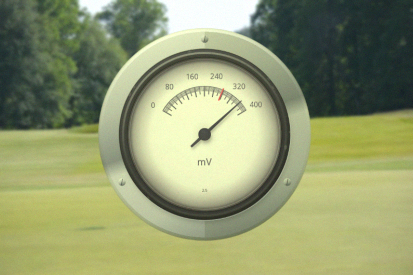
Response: 360 mV
